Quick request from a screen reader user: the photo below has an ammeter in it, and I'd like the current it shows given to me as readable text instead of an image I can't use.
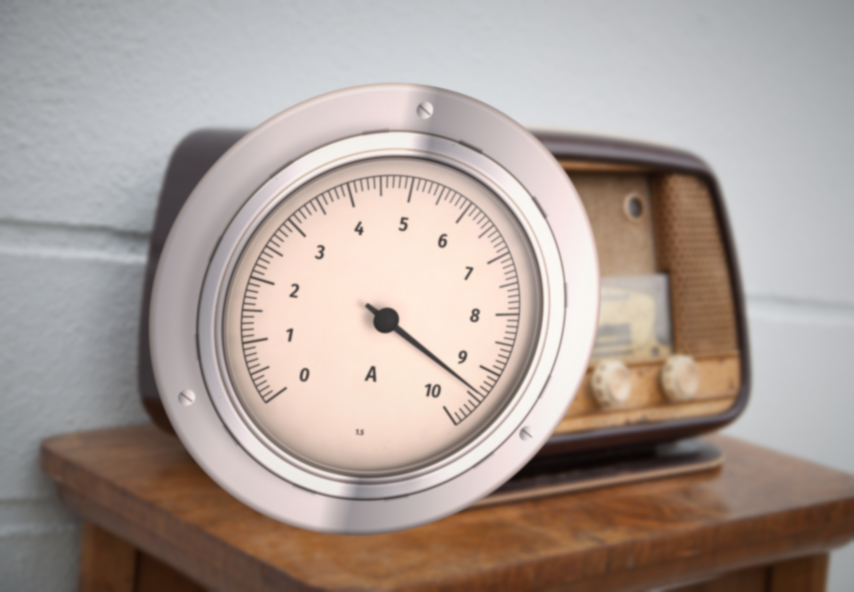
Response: 9.4 A
